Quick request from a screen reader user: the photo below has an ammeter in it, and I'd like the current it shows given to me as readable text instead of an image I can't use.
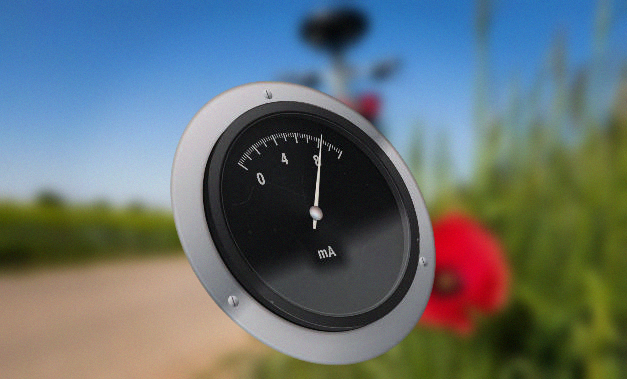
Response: 8 mA
